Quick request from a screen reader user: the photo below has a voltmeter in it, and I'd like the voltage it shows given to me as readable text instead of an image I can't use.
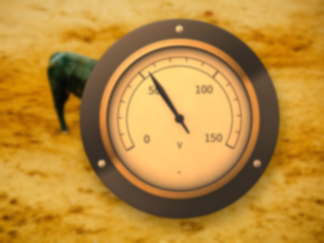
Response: 55 V
